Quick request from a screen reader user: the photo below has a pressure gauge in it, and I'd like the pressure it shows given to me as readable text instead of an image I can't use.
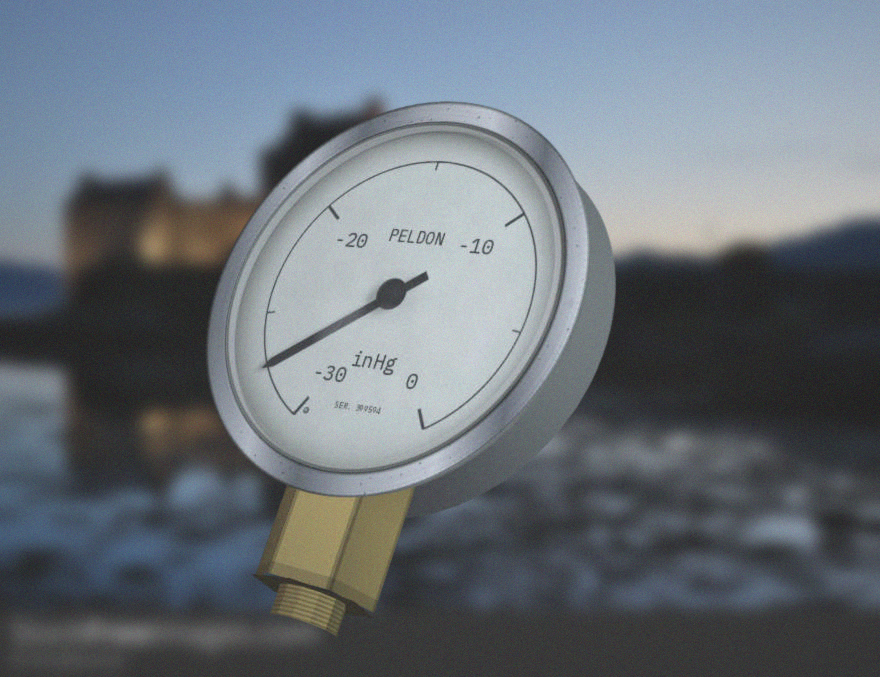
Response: -27.5 inHg
